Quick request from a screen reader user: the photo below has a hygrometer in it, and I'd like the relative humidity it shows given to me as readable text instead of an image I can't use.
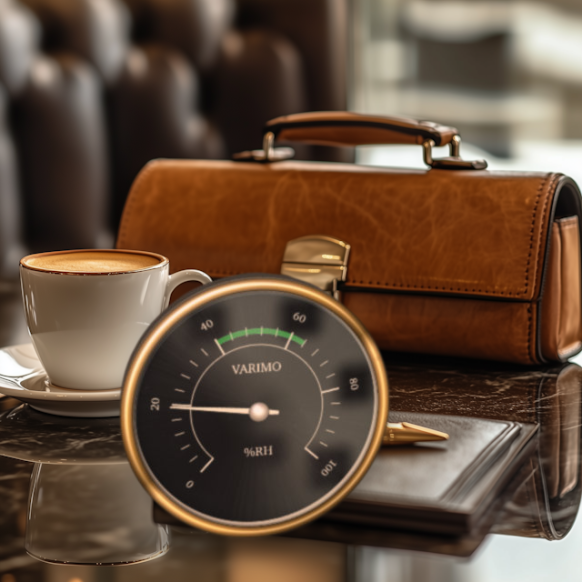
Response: 20 %
